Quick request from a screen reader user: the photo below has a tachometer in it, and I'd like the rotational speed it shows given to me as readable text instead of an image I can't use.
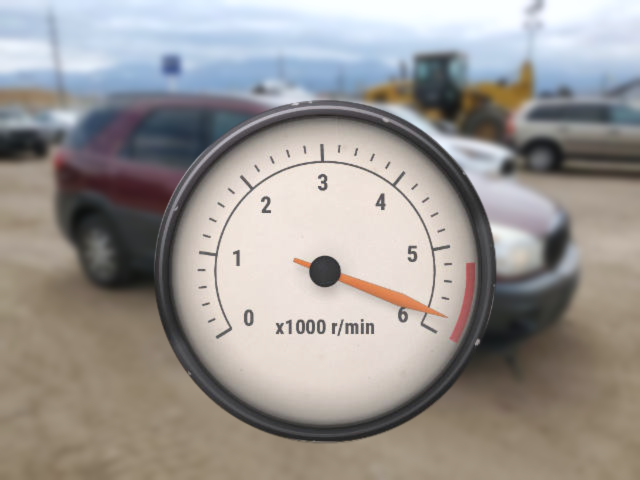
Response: 5800 rpm
